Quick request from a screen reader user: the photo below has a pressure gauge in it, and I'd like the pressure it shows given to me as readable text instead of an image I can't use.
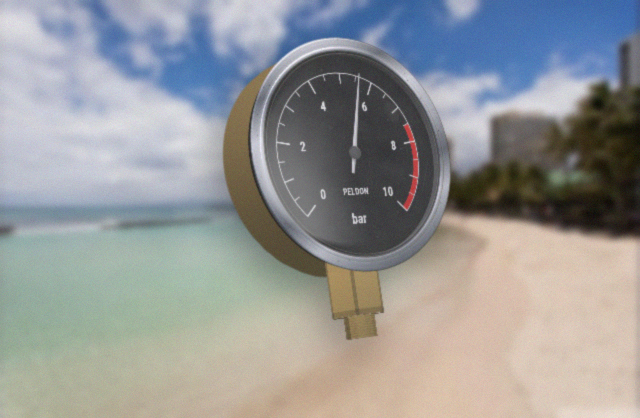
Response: 5.5 bar
